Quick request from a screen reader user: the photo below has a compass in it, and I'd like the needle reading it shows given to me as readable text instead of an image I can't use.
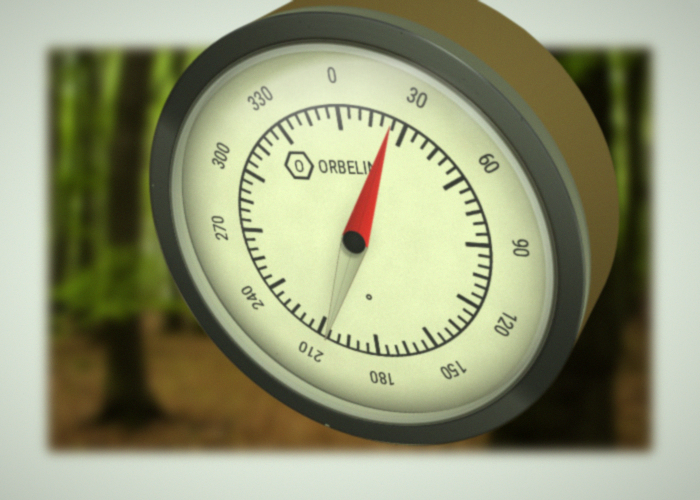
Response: 25 °
